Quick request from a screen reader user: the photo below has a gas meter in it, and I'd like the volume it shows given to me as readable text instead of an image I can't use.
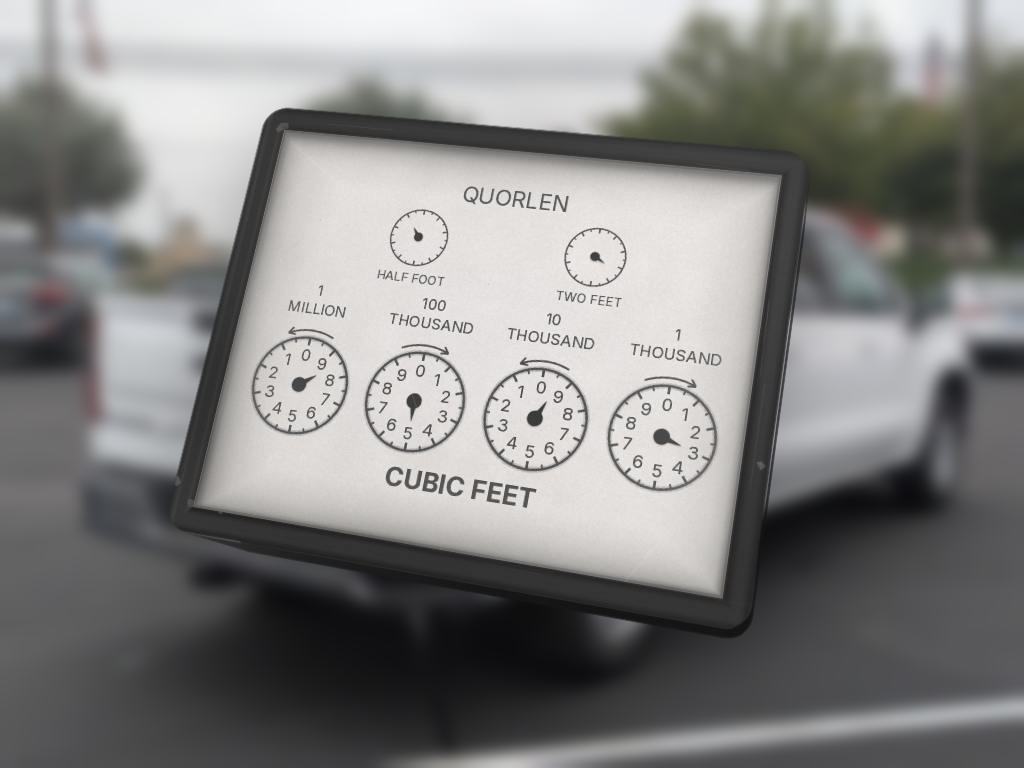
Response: 849300 ft³
